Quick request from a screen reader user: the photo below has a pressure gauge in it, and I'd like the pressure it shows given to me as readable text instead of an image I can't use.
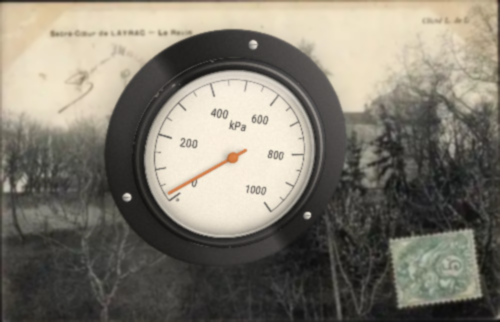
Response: 25 kPa
